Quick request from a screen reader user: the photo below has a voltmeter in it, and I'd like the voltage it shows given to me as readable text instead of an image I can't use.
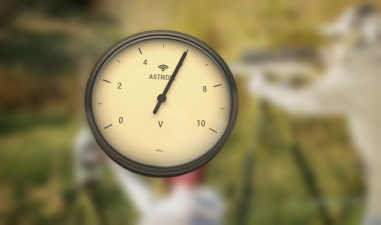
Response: 6 V
